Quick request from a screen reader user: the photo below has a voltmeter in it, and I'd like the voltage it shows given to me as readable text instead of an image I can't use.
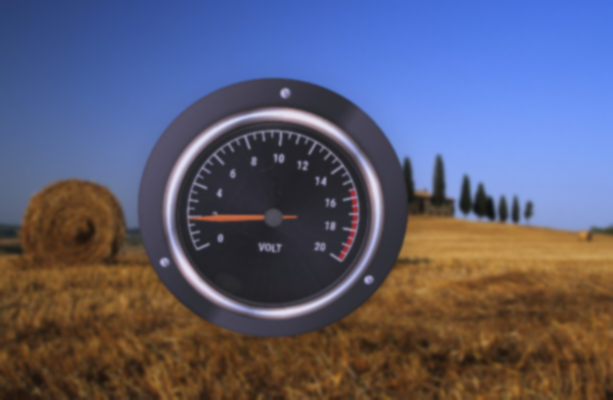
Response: 2 V
